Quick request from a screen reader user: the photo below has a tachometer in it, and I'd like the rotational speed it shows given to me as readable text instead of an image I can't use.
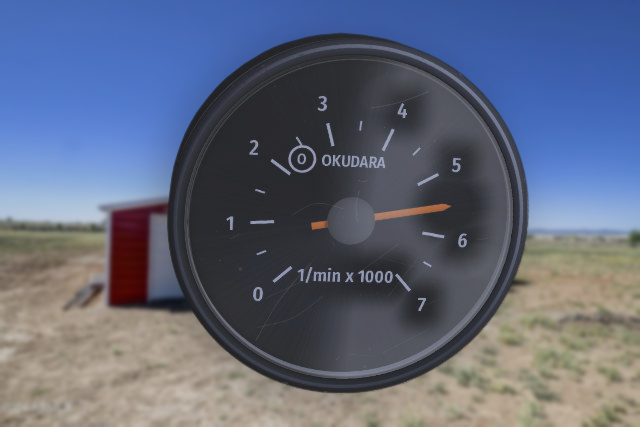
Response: 5500 rpm
